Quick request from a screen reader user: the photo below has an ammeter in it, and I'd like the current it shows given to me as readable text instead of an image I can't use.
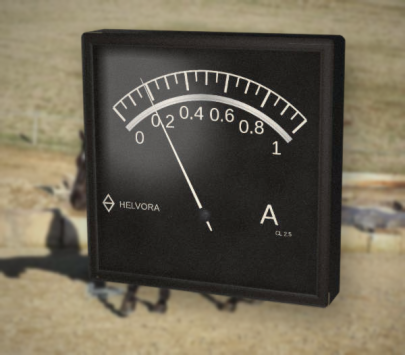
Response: 0.2 A
